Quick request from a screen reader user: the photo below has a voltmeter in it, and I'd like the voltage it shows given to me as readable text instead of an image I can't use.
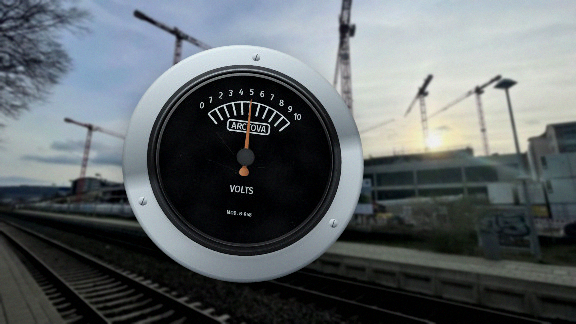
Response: 5 V
